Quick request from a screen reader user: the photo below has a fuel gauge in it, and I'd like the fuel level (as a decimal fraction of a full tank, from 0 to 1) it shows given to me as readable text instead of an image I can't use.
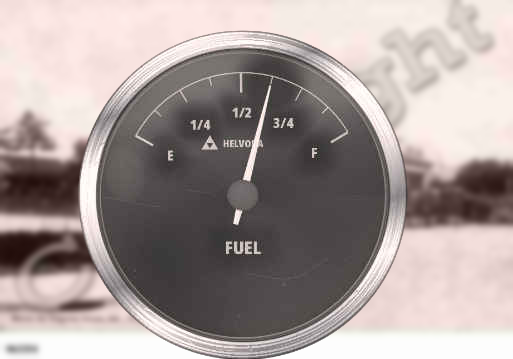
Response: 0.625
